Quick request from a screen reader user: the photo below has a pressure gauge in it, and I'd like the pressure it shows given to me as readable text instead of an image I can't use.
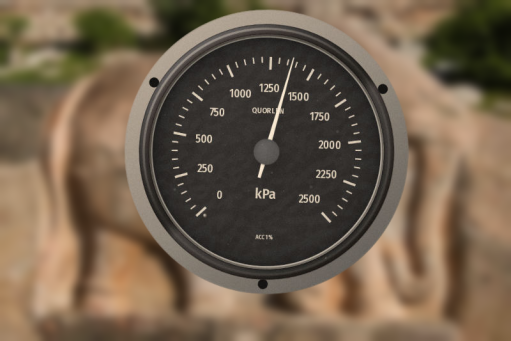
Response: 1375 kPa
